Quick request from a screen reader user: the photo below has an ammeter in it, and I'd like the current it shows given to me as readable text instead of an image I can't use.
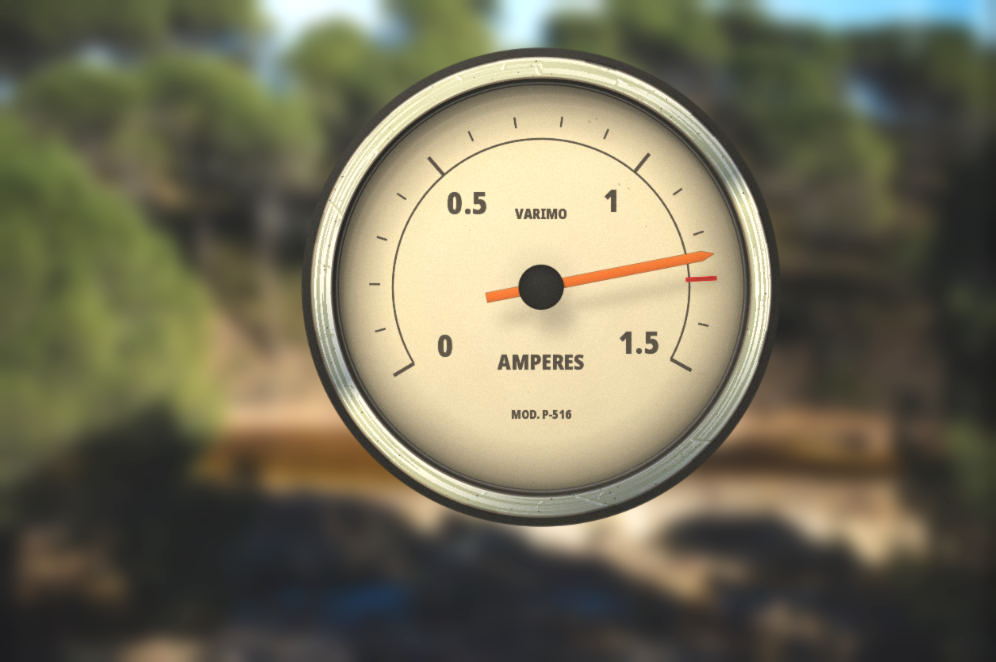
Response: 1.25 A
